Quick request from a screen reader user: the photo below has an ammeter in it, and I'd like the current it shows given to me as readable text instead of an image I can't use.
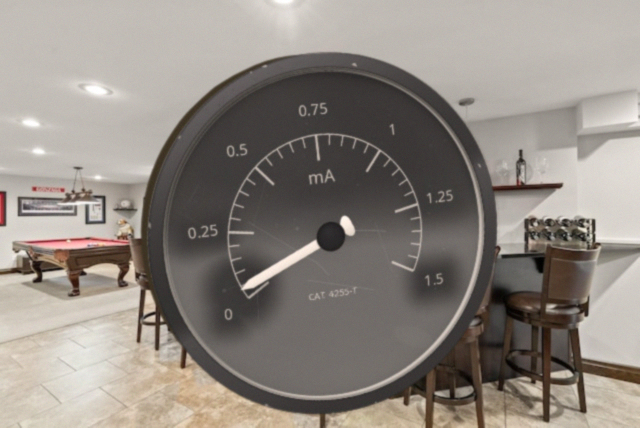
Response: 0.05 mA
